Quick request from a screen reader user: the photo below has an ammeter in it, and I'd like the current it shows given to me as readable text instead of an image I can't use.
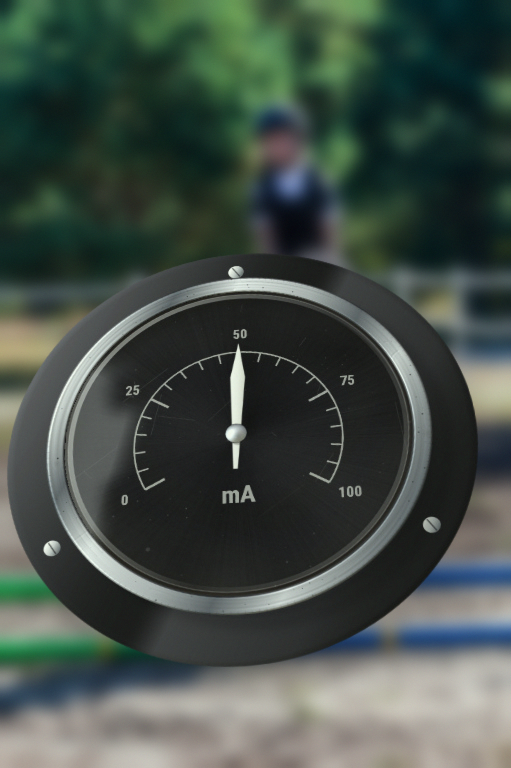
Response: 50 mA
